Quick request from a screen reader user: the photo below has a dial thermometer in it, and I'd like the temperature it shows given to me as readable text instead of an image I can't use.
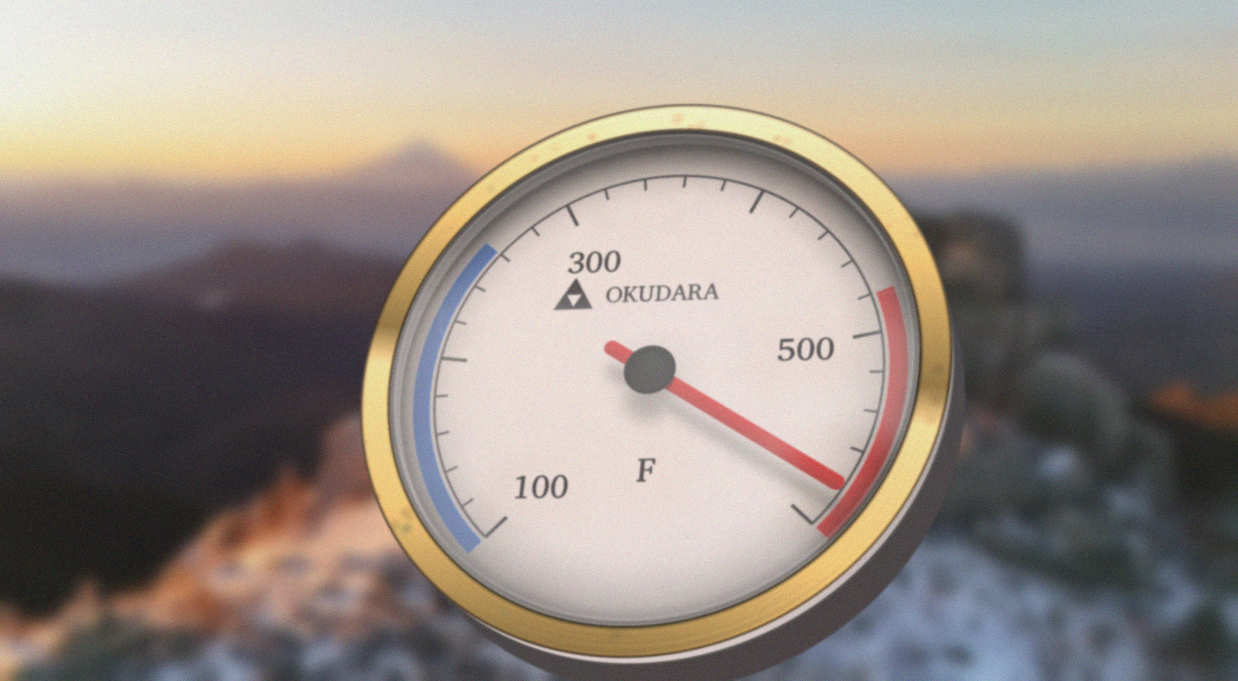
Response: 580 °F
